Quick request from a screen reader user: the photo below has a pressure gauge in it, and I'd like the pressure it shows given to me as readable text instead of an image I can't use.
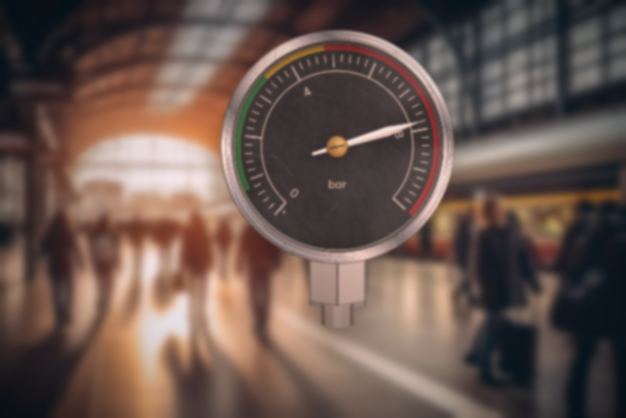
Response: 7.8 bar
